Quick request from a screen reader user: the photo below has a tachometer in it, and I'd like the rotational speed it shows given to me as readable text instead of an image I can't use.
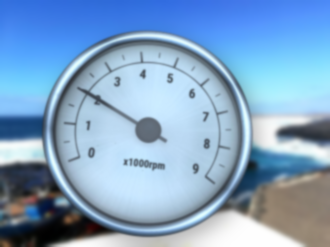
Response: 2000 rpm
